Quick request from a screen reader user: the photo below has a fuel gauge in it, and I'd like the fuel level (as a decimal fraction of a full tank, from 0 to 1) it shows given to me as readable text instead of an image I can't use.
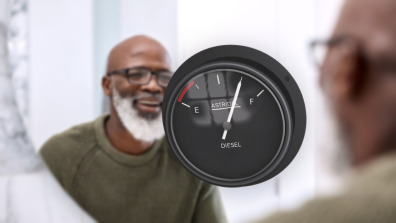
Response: 0.75
